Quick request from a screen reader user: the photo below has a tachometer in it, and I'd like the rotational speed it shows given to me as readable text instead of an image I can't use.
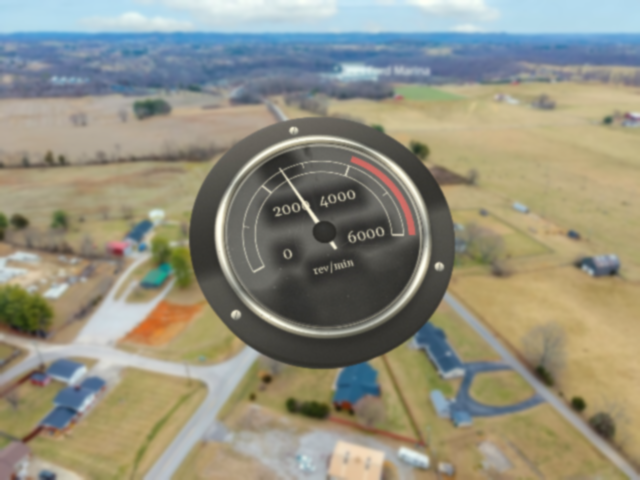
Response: 2500 rpm
